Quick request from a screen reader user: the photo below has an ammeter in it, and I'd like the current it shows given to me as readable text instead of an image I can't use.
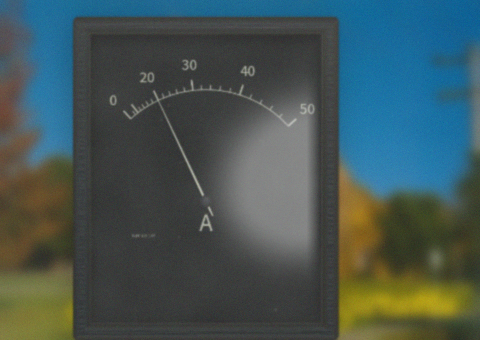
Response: 20 A
